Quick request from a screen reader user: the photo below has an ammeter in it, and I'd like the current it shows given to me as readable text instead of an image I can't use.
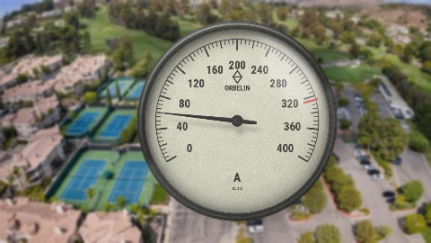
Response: 60 A
